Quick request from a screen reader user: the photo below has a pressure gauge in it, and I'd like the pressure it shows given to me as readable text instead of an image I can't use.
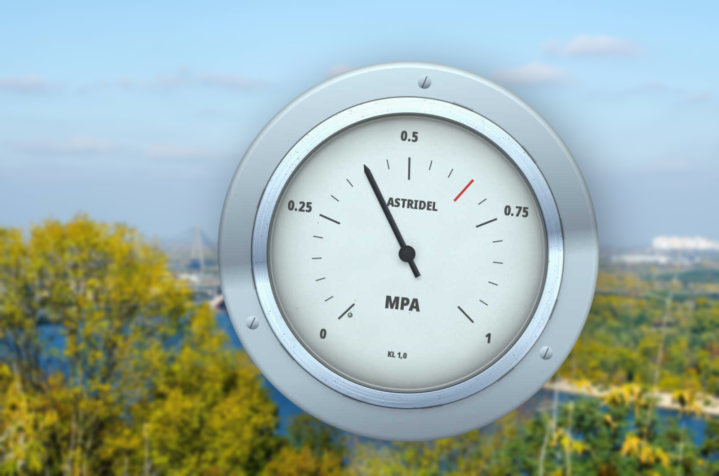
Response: 0.4 MPa
